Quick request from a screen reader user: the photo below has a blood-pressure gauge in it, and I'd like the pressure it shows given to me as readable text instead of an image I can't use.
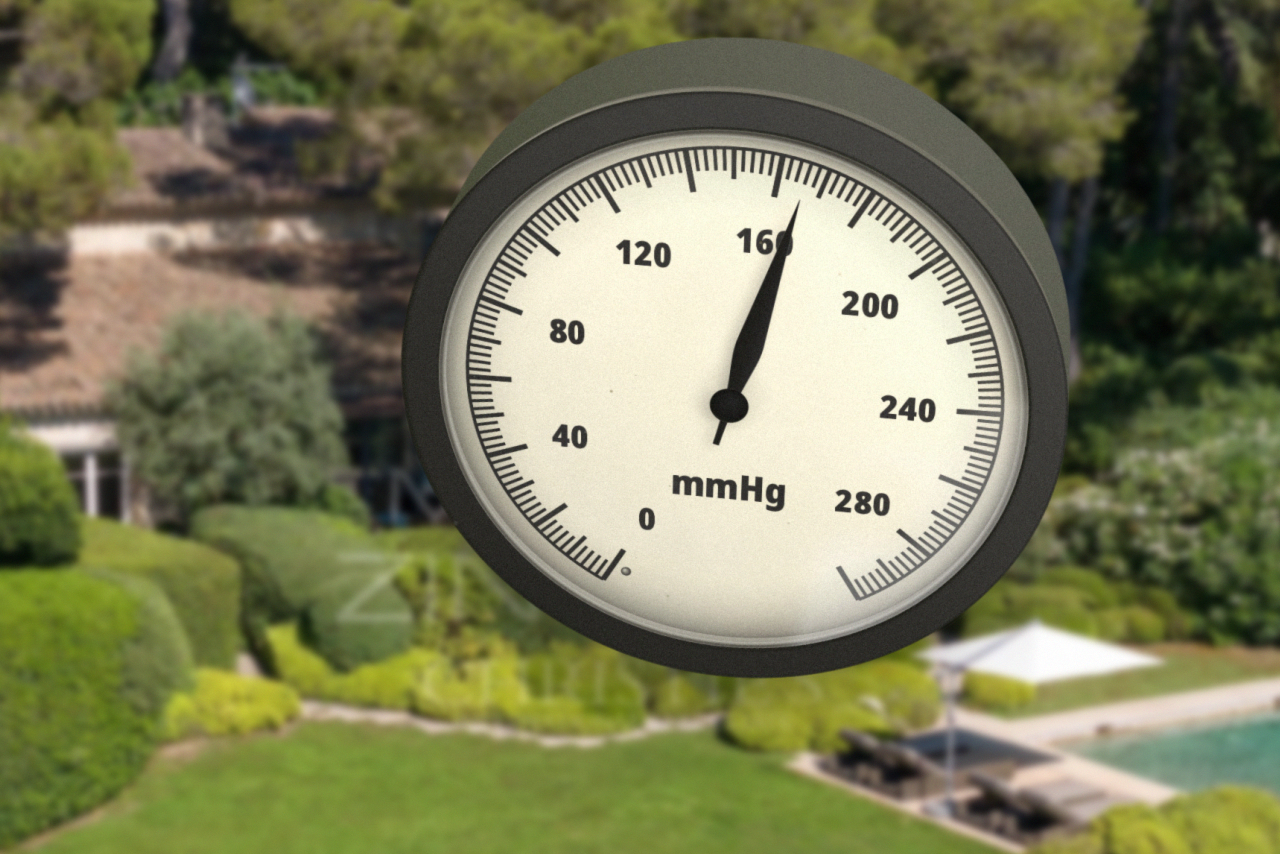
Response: 166 mmHg
